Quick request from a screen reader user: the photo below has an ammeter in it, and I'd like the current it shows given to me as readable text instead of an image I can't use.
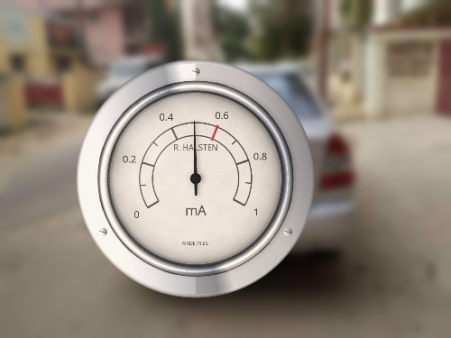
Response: 0.5 mA
